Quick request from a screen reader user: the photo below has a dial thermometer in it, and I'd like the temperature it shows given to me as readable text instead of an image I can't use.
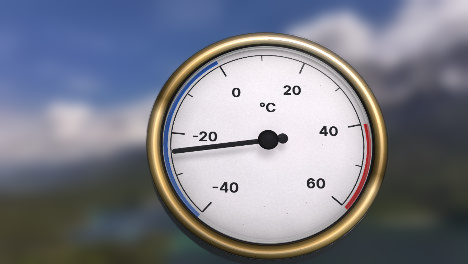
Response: -25 °C
